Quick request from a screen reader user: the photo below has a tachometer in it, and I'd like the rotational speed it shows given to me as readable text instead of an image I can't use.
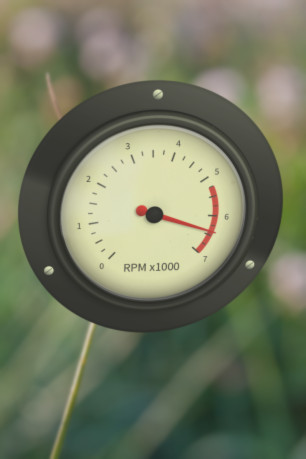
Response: 6375 rpm
